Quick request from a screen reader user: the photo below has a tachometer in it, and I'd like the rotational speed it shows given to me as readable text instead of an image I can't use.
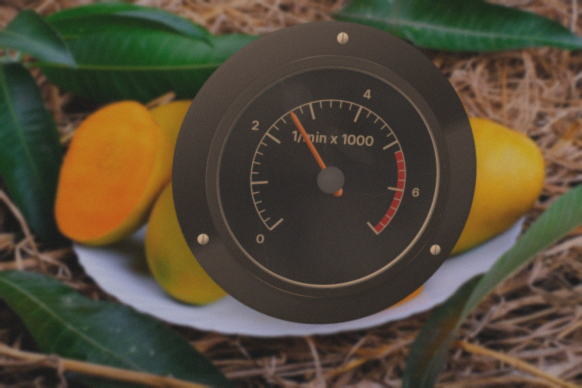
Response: 2600 rpm
